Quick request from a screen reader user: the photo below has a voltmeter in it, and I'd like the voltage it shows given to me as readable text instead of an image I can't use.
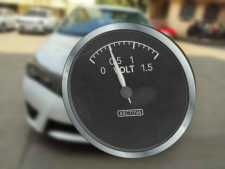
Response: 0.5 V
